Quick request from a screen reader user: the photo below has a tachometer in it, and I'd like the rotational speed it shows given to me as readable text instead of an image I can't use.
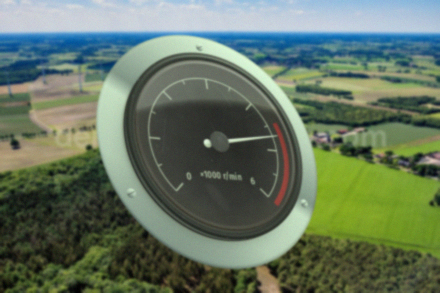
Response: 4750 rpm
